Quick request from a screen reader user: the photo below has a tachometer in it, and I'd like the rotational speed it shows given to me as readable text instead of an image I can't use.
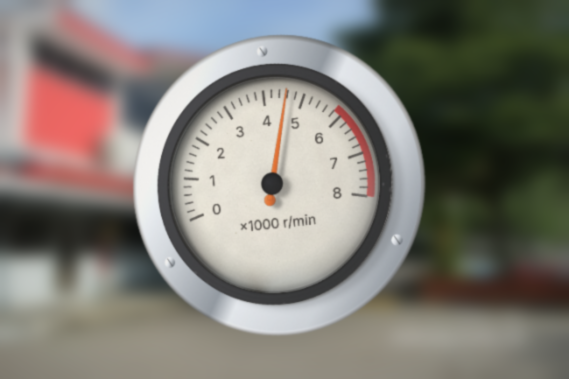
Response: 4600 rpm
